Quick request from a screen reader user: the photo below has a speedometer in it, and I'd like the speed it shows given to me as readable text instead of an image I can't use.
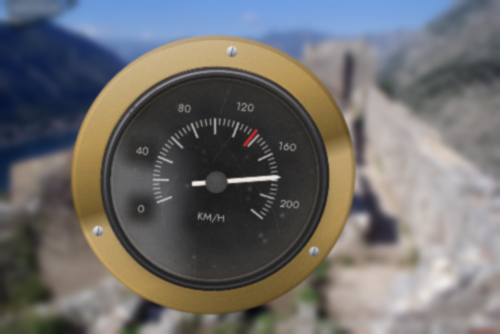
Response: 180 km/h
